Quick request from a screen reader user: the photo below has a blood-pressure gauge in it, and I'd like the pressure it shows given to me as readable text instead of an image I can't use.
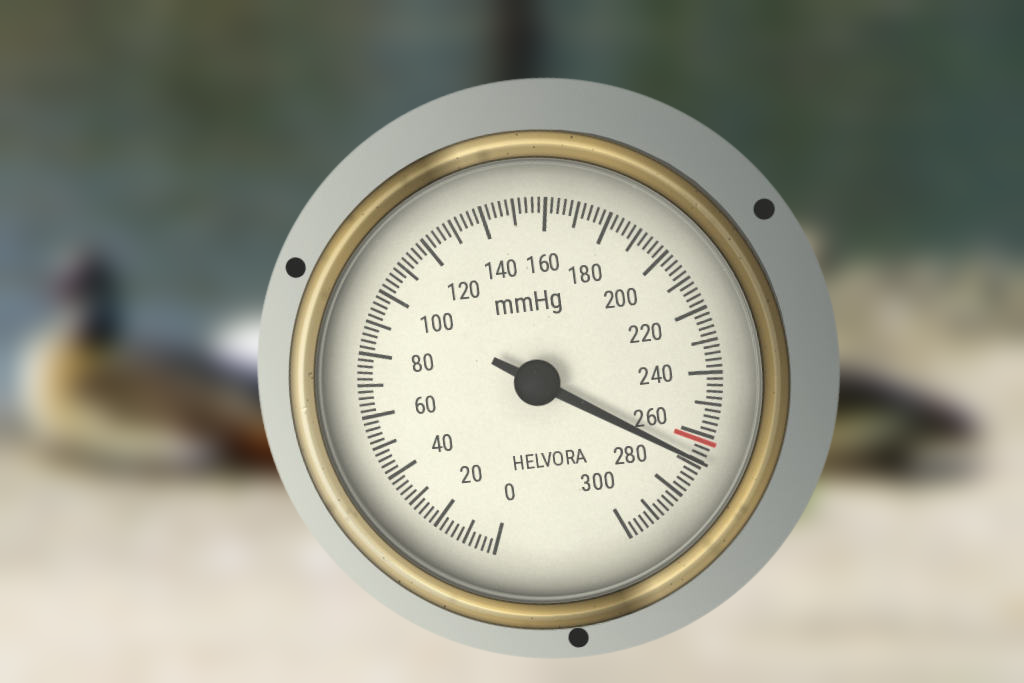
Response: 268 mmHg
